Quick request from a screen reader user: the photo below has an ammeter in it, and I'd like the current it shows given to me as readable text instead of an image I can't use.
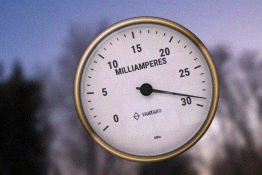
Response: 29 mA
